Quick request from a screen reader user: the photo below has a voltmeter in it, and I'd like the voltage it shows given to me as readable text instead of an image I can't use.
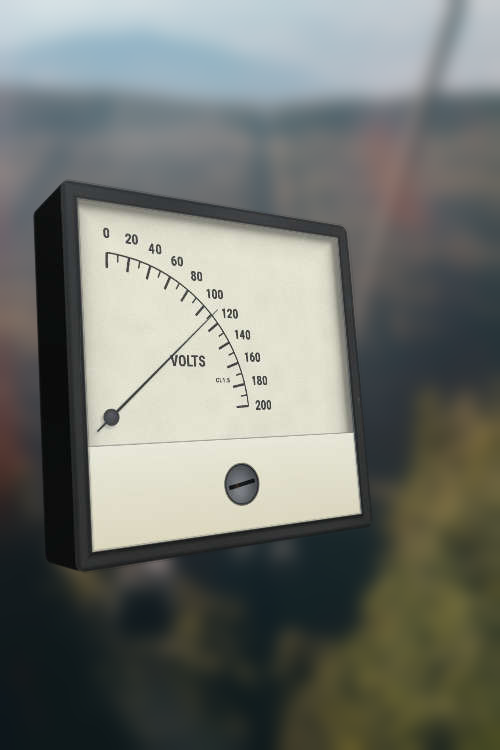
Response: 110 V
